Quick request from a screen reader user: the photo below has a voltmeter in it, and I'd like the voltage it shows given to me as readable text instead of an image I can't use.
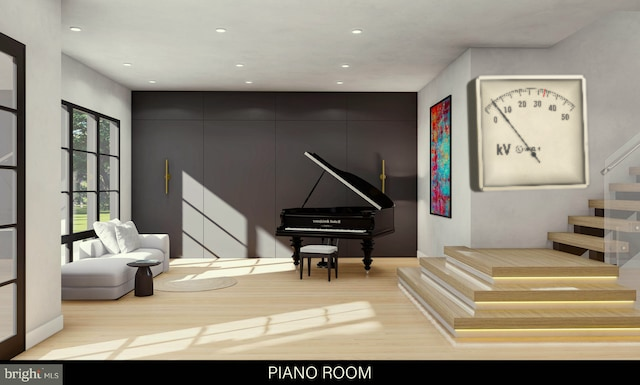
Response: 5 kV
